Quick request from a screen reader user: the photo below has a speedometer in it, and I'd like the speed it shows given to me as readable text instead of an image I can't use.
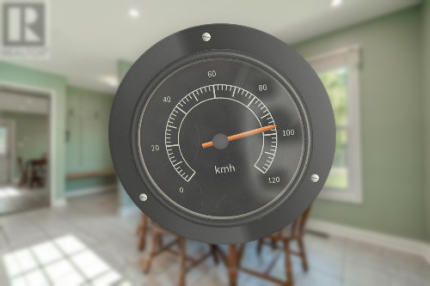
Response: 96 km/h
